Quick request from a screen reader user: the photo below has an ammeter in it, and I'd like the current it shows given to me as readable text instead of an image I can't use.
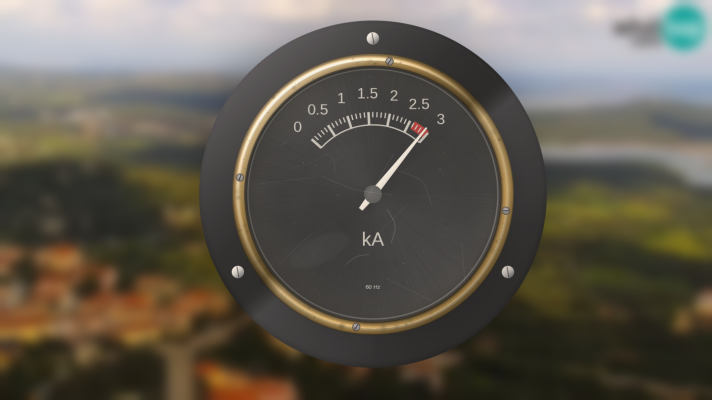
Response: 2.9 kA
